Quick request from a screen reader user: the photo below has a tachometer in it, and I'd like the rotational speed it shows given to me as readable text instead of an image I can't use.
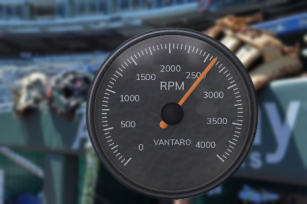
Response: 2600 rpm
